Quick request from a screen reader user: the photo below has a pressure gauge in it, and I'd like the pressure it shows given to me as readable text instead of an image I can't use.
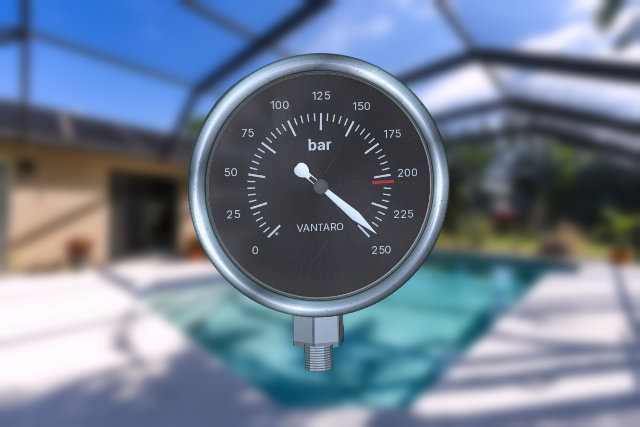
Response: 245 bar
